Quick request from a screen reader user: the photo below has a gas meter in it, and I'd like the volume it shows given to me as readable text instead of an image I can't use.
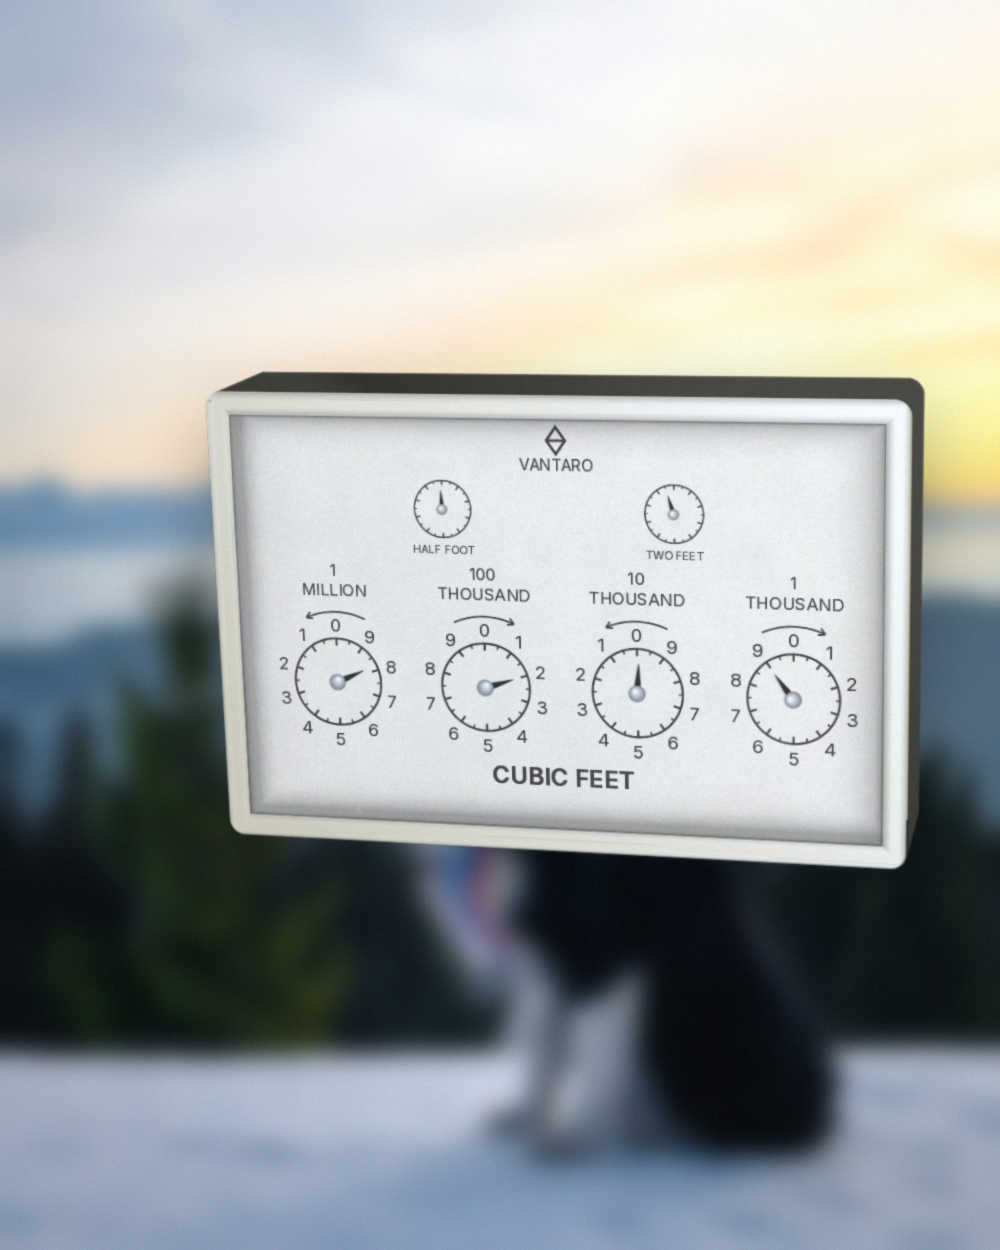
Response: 819900 ft³
